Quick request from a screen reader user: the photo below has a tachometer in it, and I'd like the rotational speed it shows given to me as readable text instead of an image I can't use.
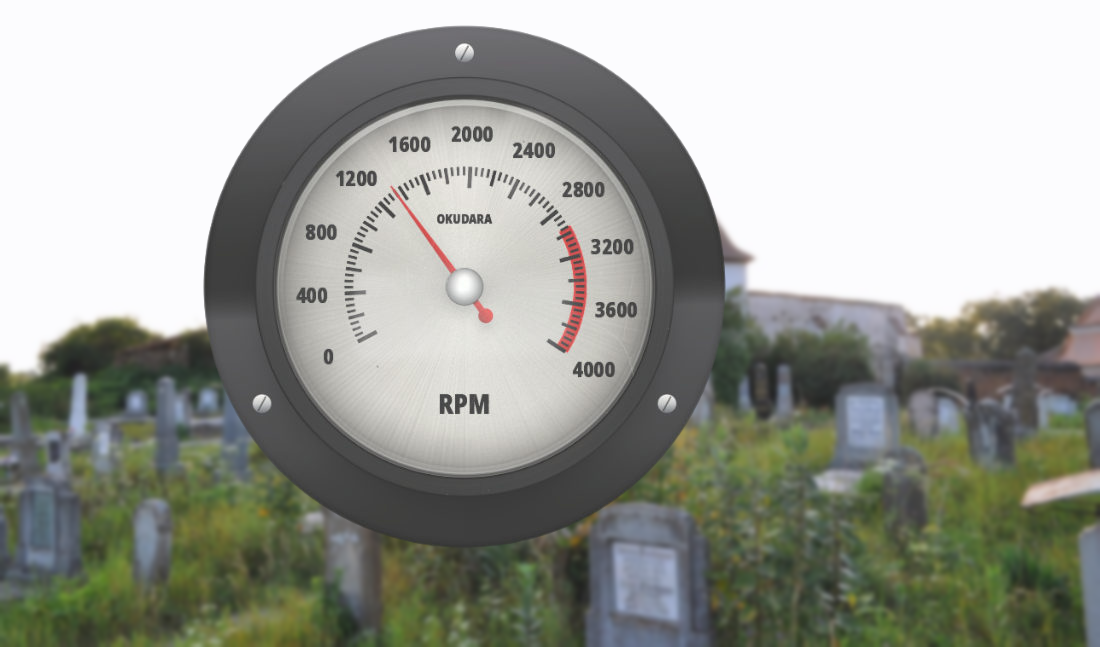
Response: 1350 rpm
